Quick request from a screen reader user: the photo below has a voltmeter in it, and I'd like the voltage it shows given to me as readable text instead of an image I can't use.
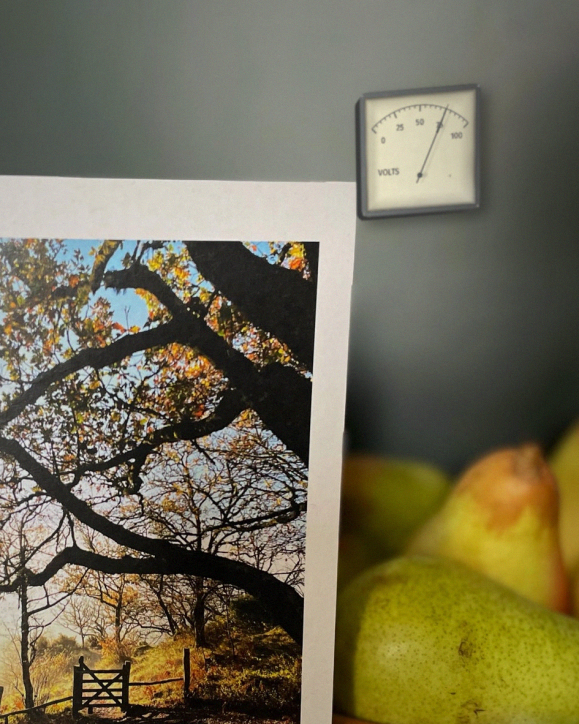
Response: 75 V
